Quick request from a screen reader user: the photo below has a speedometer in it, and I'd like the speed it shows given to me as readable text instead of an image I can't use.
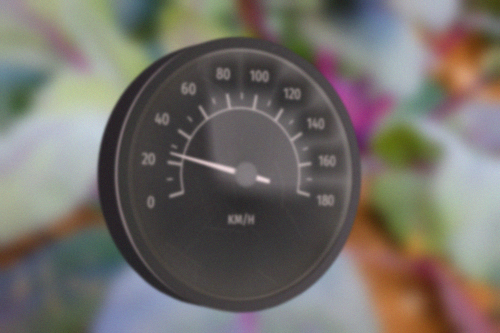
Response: 25 km/h
